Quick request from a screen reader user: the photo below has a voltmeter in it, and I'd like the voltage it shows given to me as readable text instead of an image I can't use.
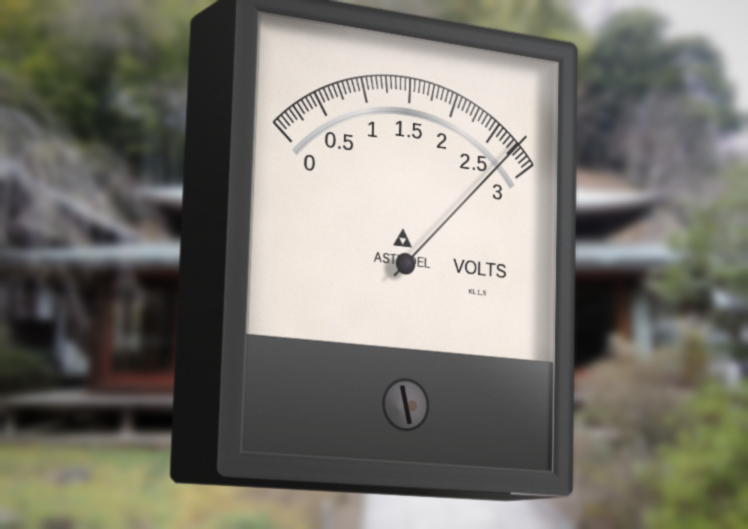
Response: 2.75 V
